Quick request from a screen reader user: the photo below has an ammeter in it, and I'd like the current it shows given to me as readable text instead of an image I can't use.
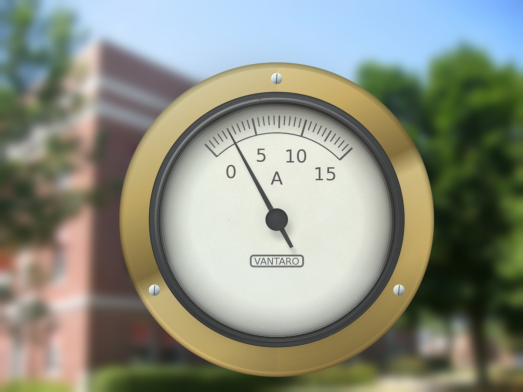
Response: 2.5 A
